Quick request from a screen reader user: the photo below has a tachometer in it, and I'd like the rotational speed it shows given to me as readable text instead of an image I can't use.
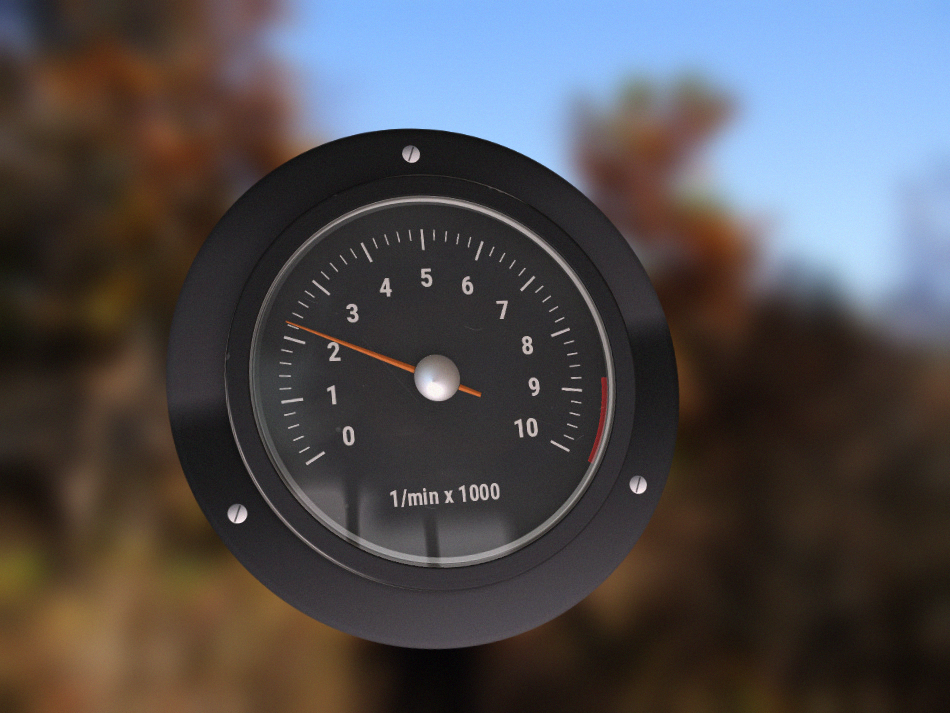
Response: 2200 rpm
